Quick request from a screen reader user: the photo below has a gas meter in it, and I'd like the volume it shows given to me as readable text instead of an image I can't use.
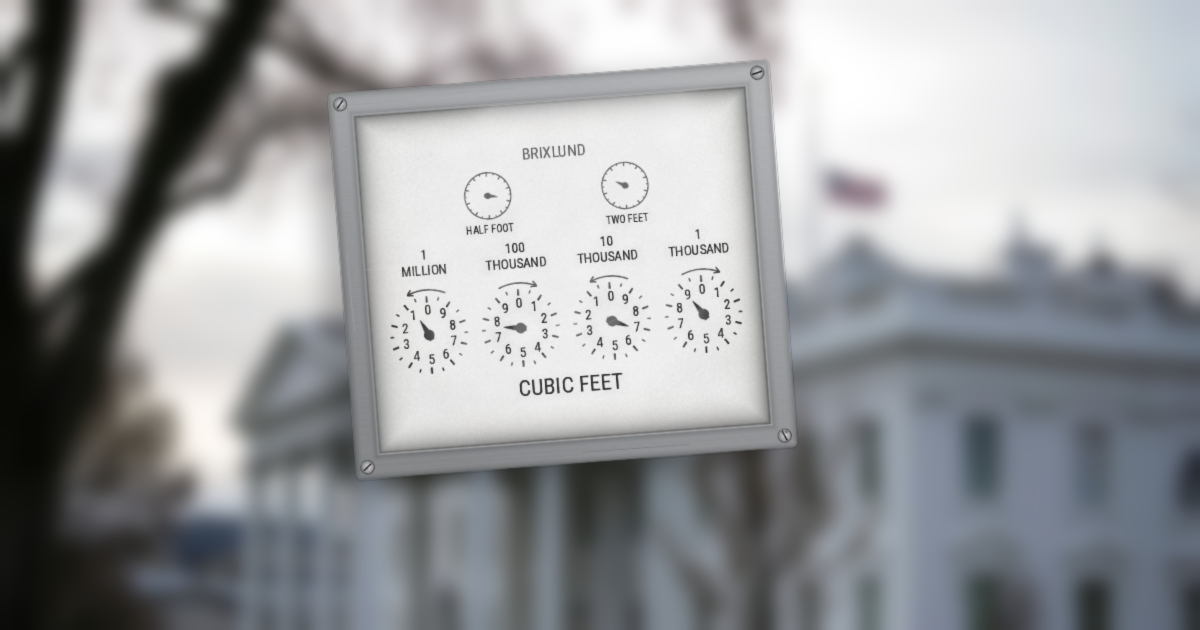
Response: 76900 ft³
